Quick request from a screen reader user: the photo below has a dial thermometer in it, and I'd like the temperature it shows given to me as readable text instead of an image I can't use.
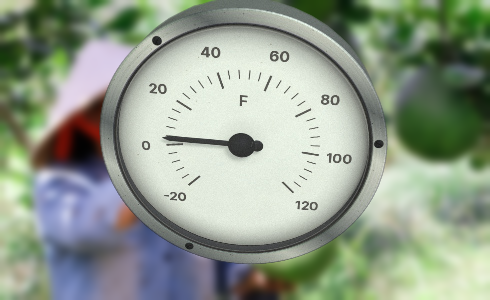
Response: 4 °F
